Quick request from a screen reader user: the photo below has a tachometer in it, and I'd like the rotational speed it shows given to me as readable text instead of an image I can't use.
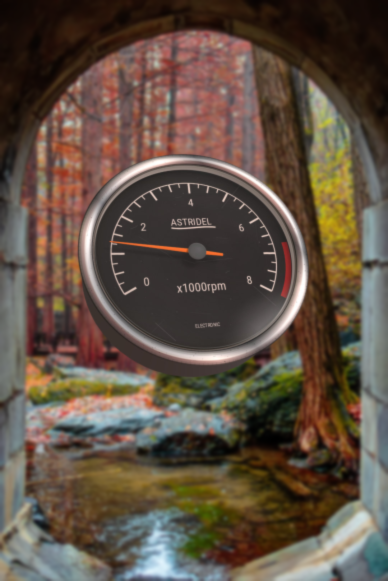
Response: 1250 rpm
